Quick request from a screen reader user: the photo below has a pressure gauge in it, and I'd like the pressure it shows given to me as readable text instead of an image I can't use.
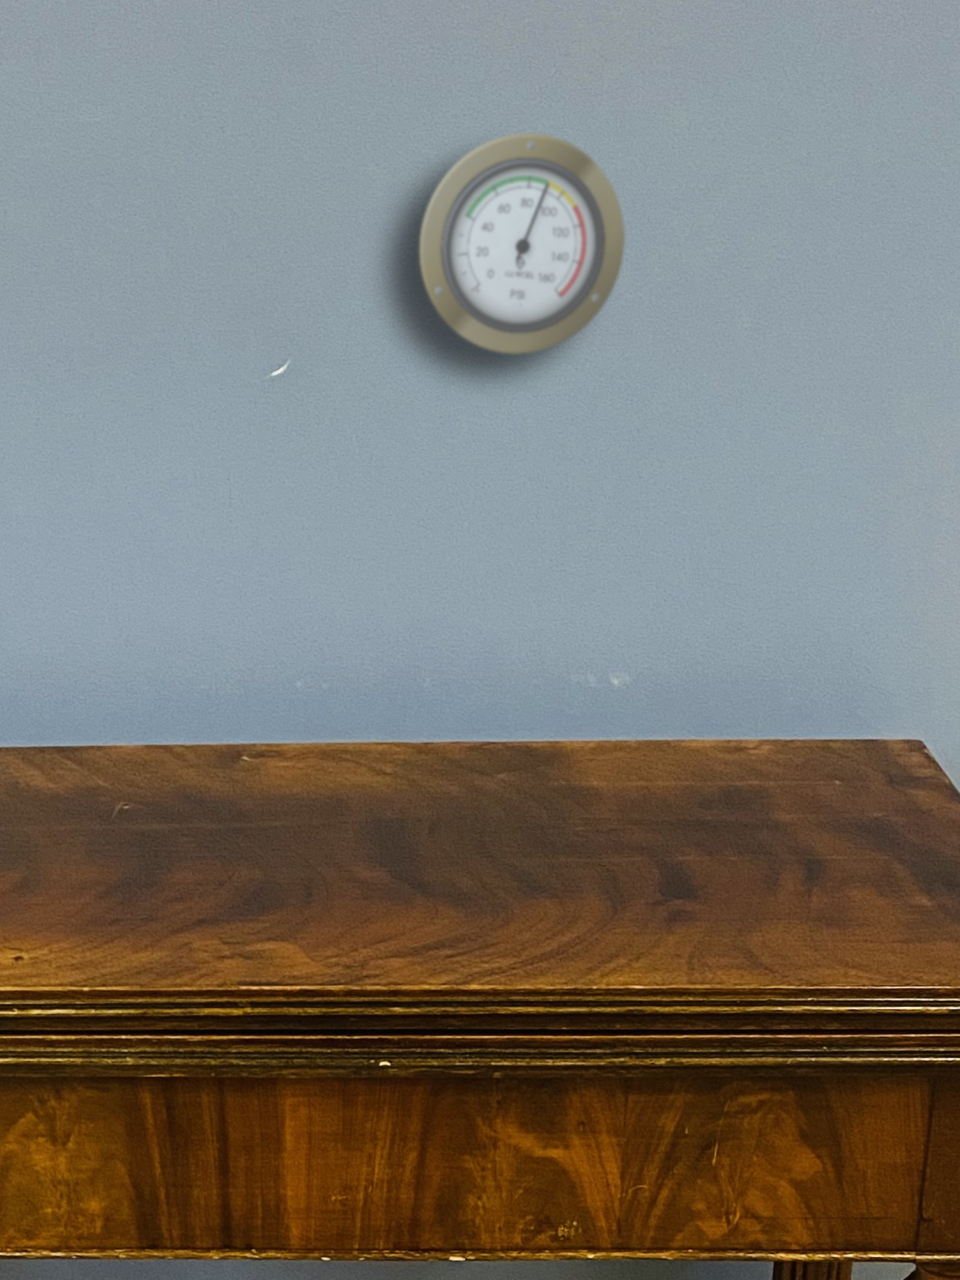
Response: 90 psi
